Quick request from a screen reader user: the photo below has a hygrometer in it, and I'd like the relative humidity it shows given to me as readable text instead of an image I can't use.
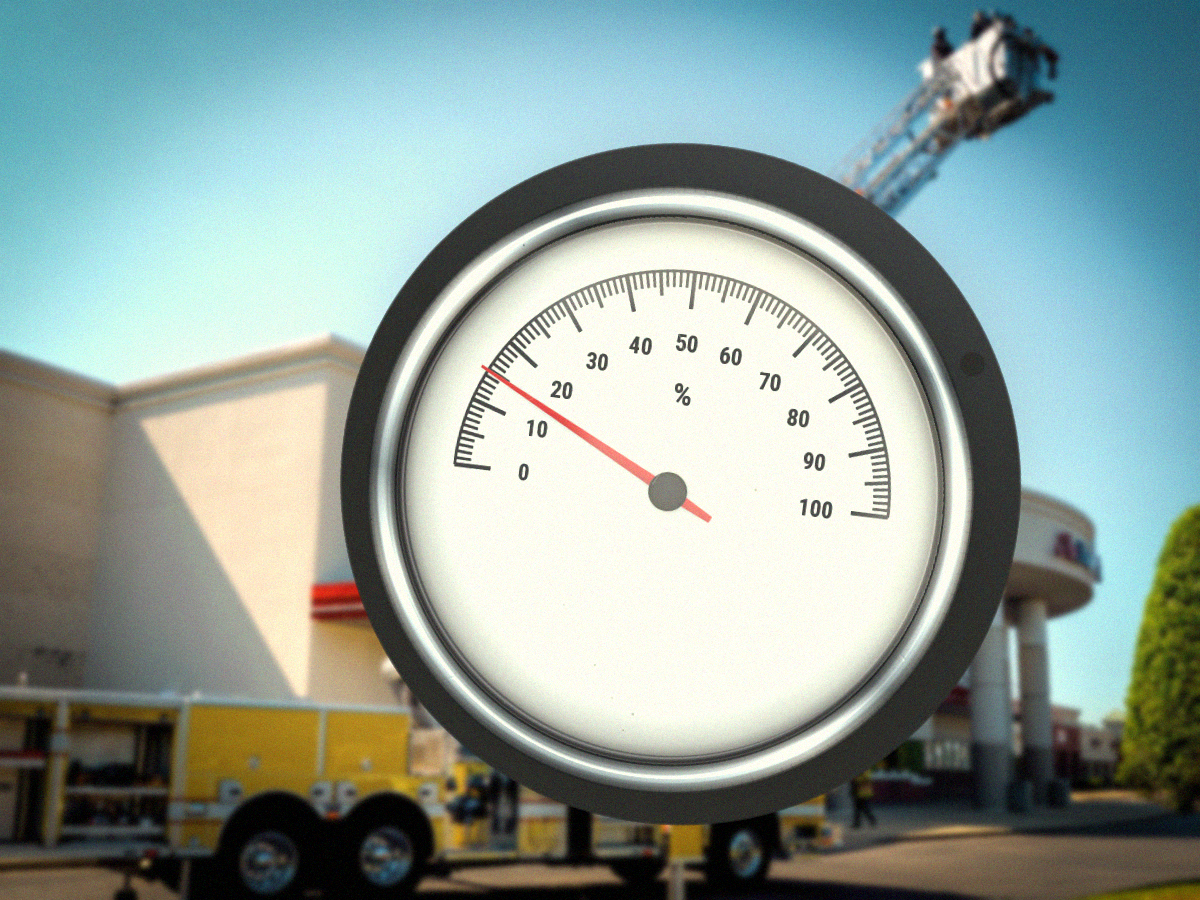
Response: 15 %
